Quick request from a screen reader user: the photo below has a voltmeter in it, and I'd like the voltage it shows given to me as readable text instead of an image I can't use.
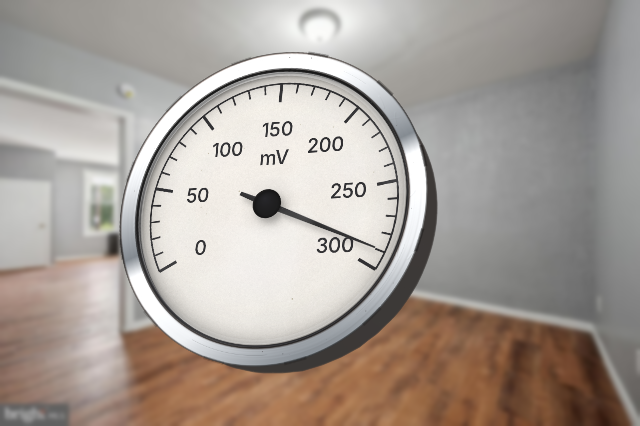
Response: 290 mV
